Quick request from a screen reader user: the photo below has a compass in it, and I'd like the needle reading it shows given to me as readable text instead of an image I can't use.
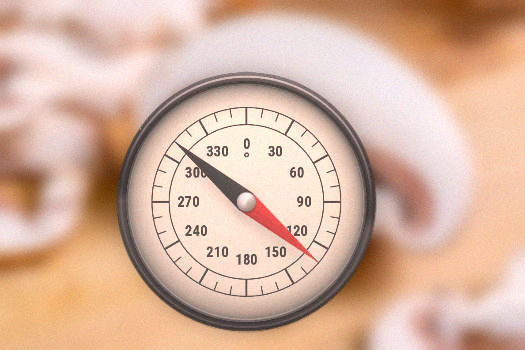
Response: 130 °
